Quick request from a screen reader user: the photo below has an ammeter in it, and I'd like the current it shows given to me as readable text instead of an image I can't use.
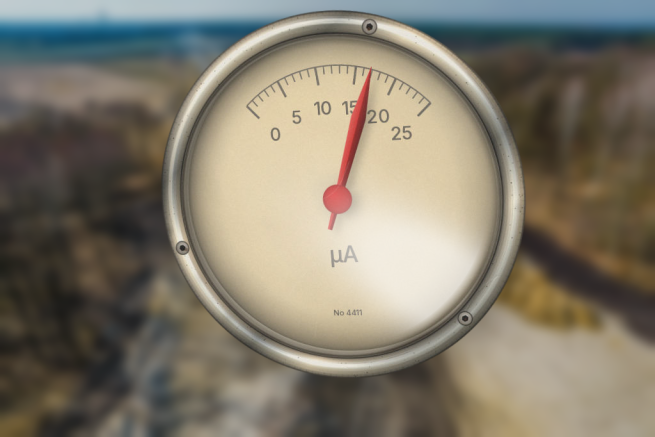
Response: 17 µA
